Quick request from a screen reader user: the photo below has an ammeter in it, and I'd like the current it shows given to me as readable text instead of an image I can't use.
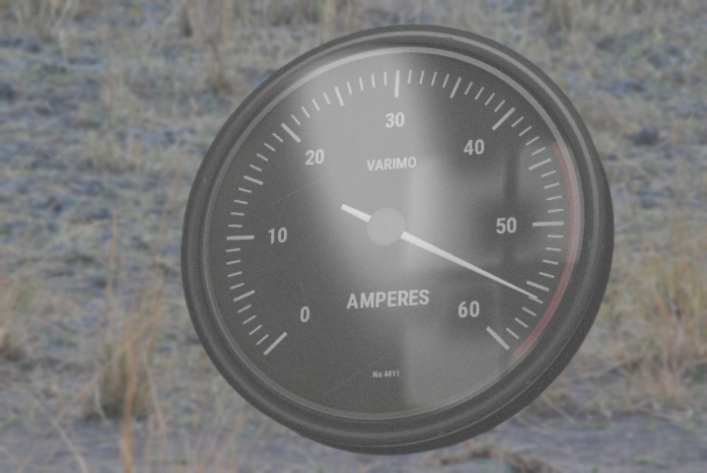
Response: 56 A
